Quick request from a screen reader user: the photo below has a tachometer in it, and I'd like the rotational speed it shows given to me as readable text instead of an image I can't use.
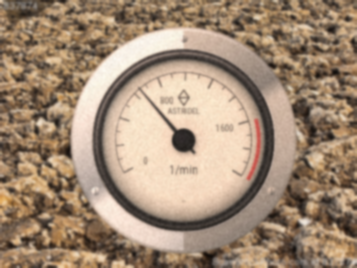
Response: 650 rpm
